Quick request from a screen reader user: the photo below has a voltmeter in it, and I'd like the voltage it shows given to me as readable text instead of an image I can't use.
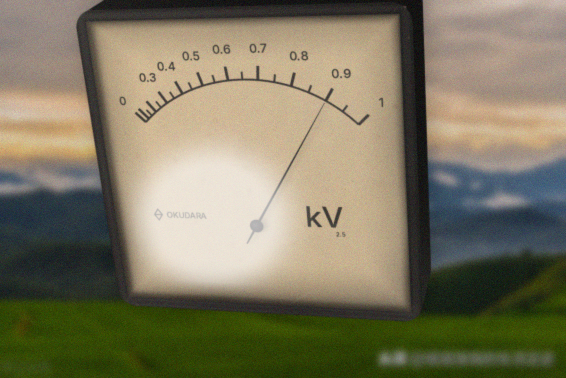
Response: 0.9 kV
